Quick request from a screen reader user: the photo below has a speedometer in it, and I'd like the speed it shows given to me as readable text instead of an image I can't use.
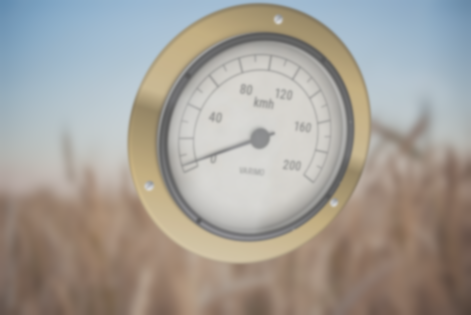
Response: 5 km/h
